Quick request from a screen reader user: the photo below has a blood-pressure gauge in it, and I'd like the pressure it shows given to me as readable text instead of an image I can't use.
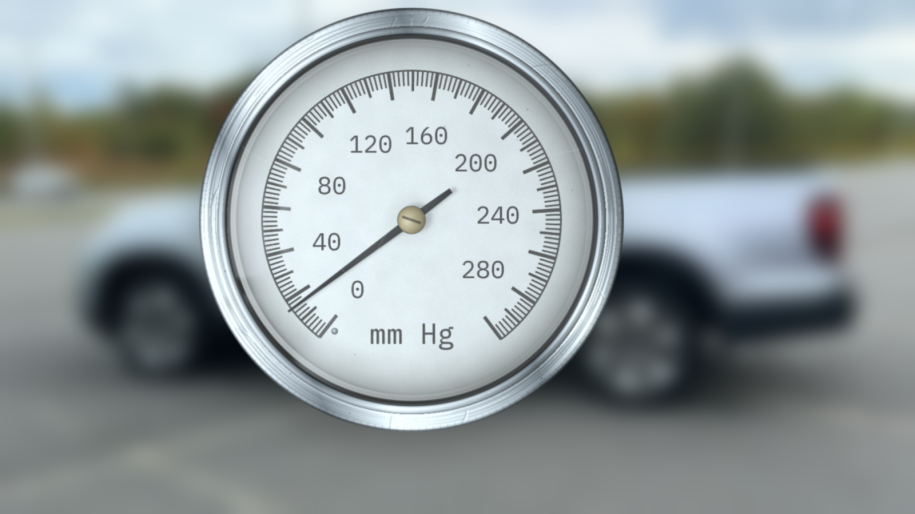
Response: 16 mmHg
